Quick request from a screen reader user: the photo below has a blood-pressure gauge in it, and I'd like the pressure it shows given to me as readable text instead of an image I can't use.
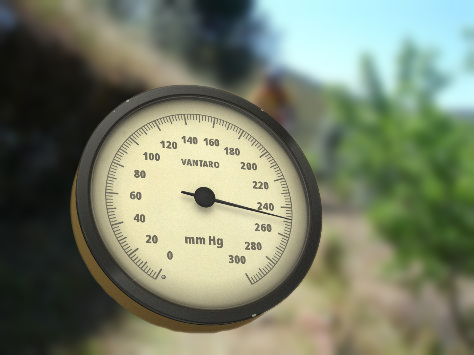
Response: 250 mmHg
